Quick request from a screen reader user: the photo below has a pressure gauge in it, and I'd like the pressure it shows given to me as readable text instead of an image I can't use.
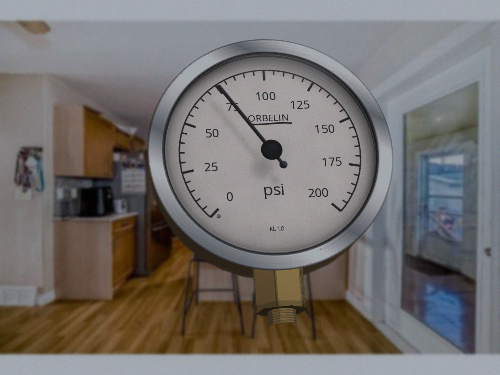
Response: 75 psi
